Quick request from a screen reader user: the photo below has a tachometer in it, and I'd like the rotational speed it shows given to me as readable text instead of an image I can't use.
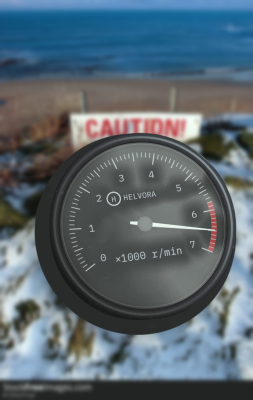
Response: 6500 rpm
